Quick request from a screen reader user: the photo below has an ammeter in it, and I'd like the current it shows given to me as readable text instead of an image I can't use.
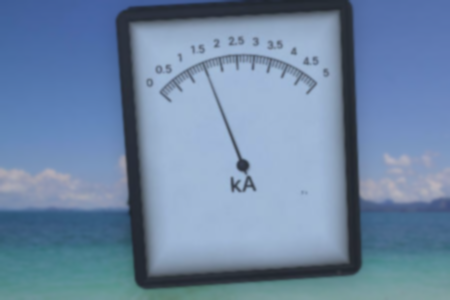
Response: 1.5 kA
